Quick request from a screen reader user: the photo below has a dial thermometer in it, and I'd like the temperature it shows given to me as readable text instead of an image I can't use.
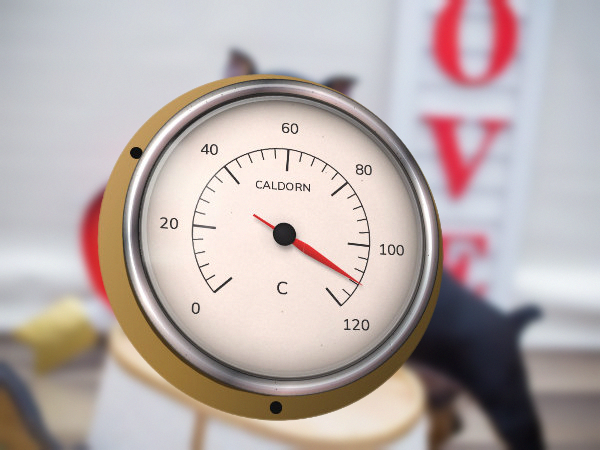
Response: 112 °C
